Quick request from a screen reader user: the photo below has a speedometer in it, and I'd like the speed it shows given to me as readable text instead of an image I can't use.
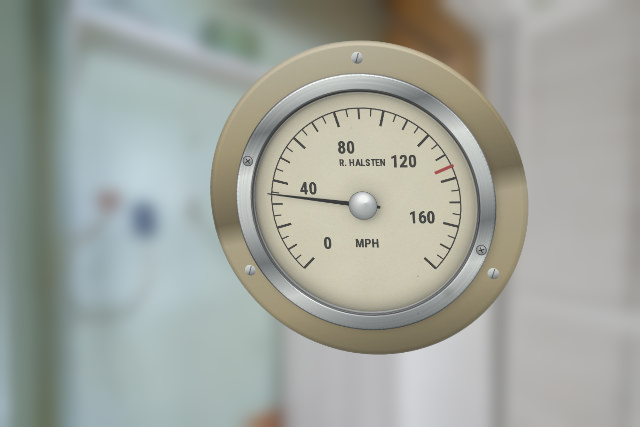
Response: 35 mph
